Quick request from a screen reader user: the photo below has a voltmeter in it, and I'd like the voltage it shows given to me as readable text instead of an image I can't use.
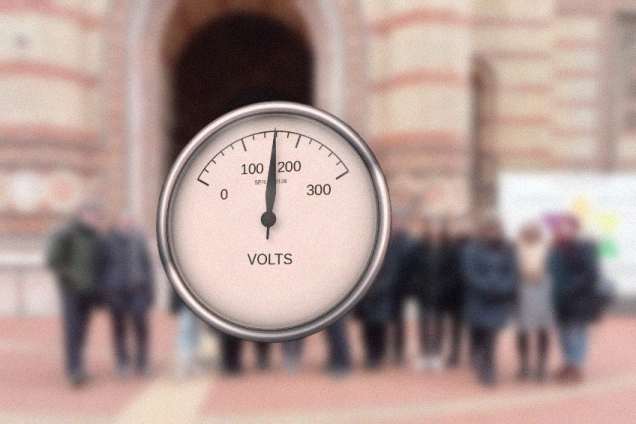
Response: 160 V
